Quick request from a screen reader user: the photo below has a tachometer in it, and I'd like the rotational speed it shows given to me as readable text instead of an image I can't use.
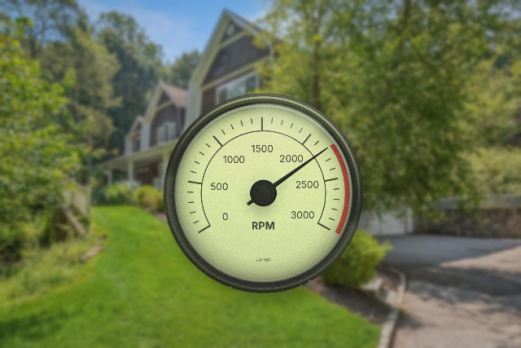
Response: 2200 rpm
